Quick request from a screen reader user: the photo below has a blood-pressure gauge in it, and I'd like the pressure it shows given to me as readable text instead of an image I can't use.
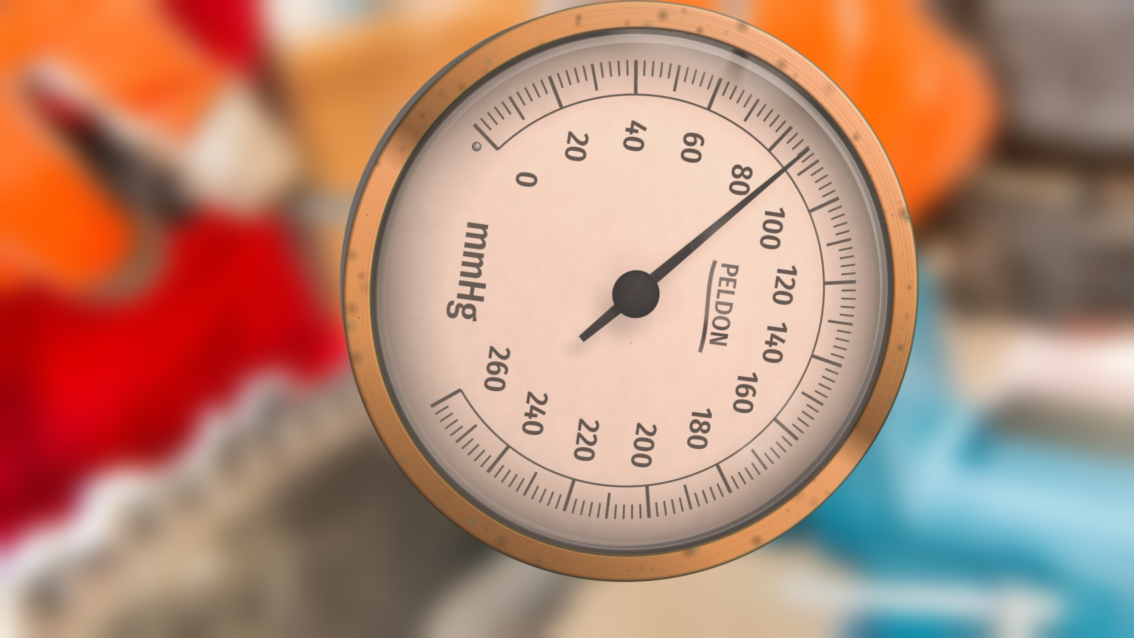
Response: 86 mmHg
